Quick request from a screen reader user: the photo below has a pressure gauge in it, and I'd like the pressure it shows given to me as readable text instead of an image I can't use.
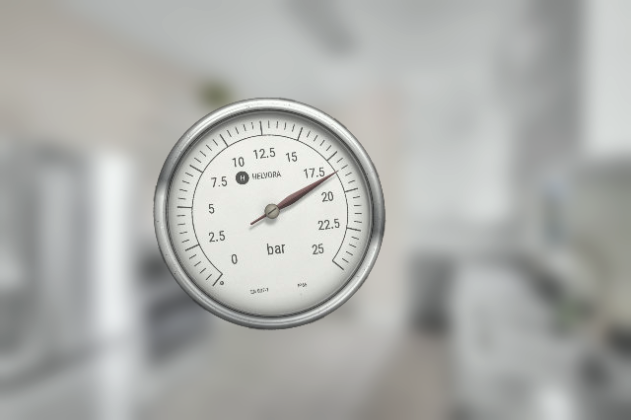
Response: 18.5 bar
